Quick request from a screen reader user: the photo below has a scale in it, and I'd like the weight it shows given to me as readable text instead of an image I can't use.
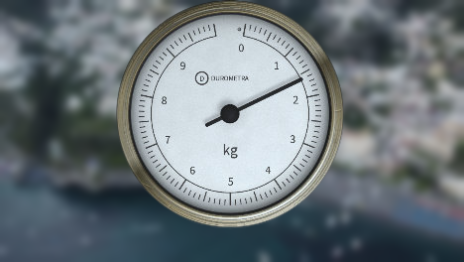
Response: 1.6 kg
